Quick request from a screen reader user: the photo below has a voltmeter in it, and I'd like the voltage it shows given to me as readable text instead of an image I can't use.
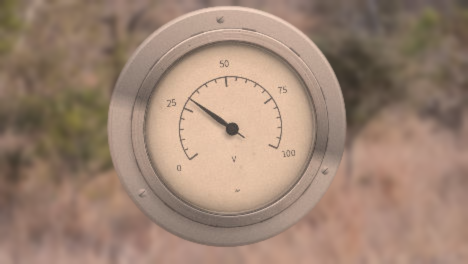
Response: 30 V
